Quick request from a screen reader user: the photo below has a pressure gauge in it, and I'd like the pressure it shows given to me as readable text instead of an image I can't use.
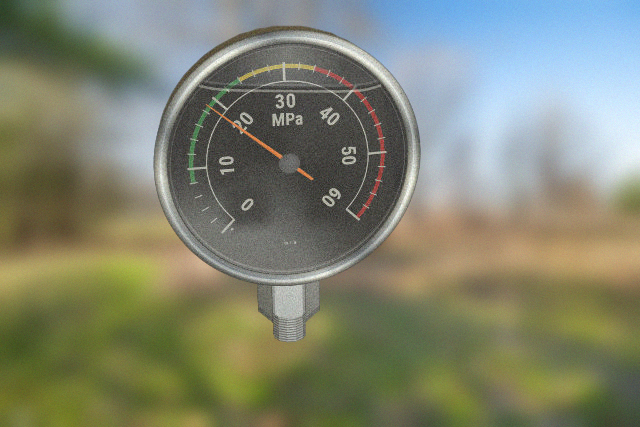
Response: 19 MPa
